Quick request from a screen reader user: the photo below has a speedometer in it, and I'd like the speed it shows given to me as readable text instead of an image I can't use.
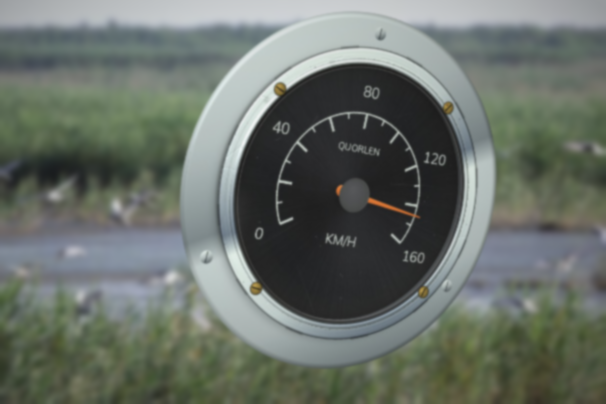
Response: 145 km/h
